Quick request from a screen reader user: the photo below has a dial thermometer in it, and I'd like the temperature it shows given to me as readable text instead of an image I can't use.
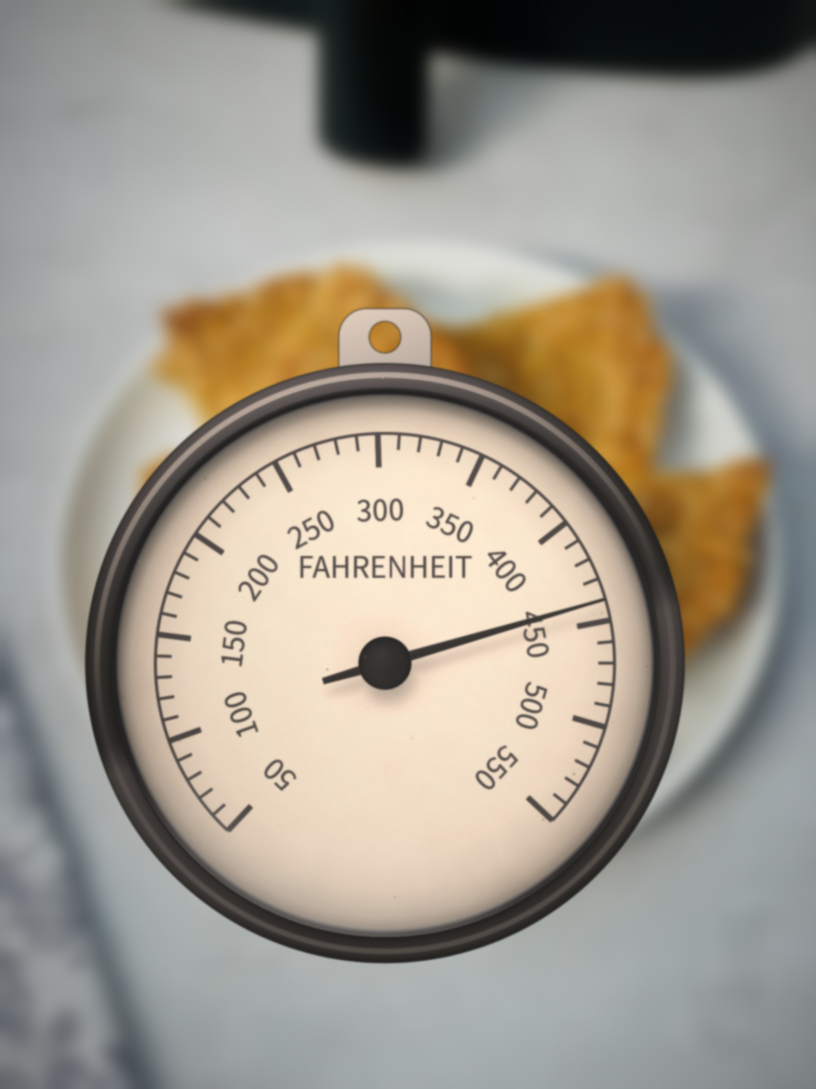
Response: 440 °F
